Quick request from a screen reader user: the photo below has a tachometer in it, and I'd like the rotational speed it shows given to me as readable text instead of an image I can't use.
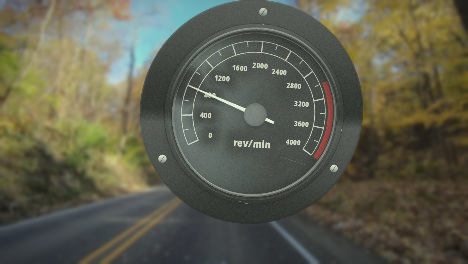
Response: 800 rpm
